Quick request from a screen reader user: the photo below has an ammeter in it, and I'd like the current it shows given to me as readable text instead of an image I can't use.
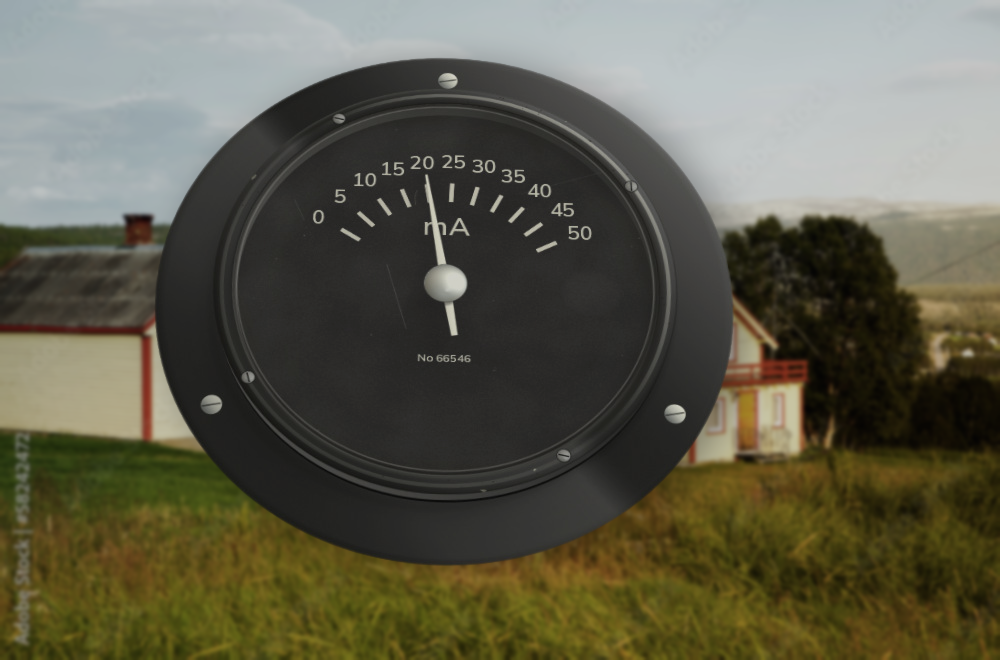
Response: 20 mA
